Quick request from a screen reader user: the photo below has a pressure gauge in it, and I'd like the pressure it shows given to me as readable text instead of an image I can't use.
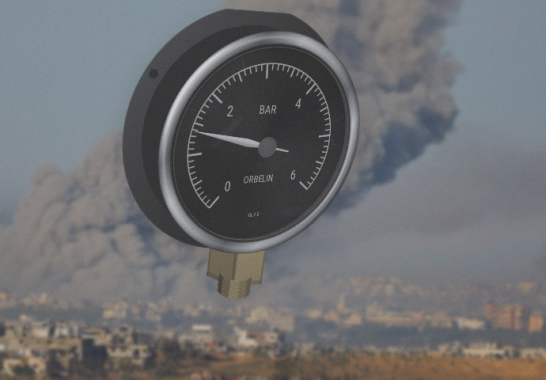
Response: 1.4 bar
